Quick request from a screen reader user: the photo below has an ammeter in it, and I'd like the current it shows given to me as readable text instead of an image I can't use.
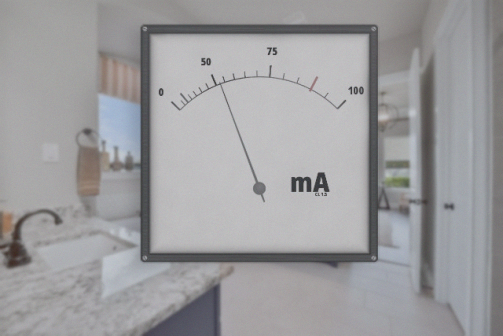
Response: 52.5 mA
